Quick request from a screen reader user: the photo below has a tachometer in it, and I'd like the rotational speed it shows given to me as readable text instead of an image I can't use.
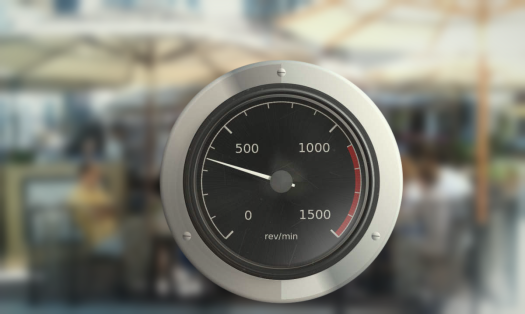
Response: 350 rpm
